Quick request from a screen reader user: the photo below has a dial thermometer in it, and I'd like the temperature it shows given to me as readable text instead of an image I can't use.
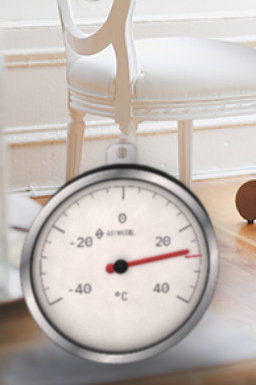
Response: 26 °C
